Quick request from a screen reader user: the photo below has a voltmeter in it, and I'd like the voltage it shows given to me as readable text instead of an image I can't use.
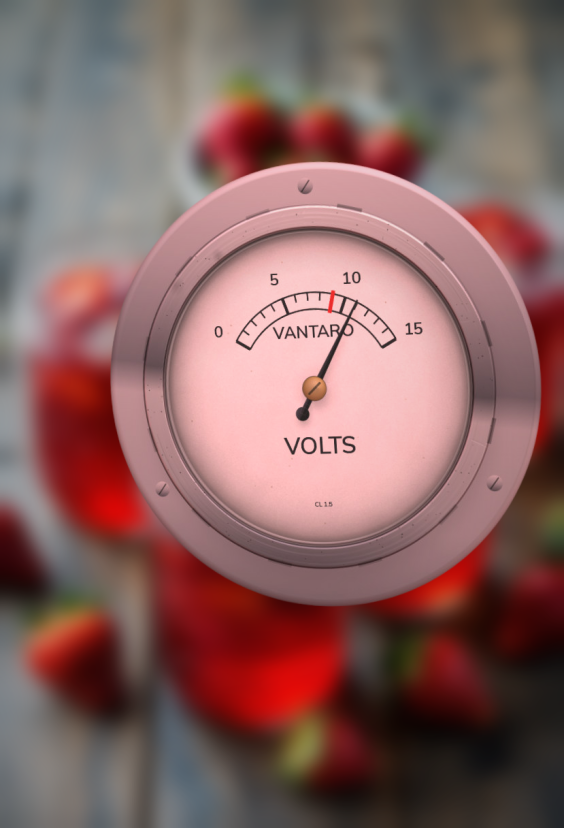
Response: 11 V
